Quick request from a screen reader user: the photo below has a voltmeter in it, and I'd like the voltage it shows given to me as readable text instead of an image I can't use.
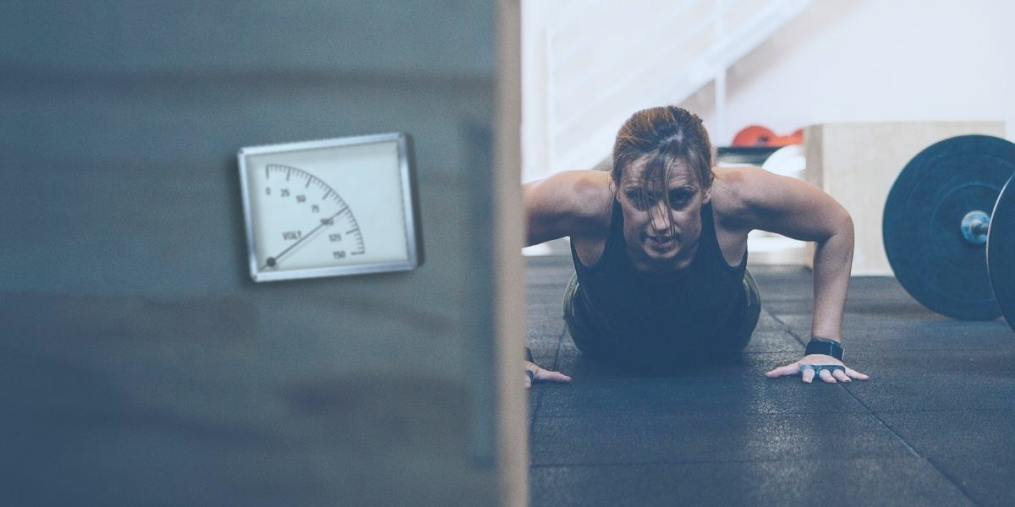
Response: 100 V
